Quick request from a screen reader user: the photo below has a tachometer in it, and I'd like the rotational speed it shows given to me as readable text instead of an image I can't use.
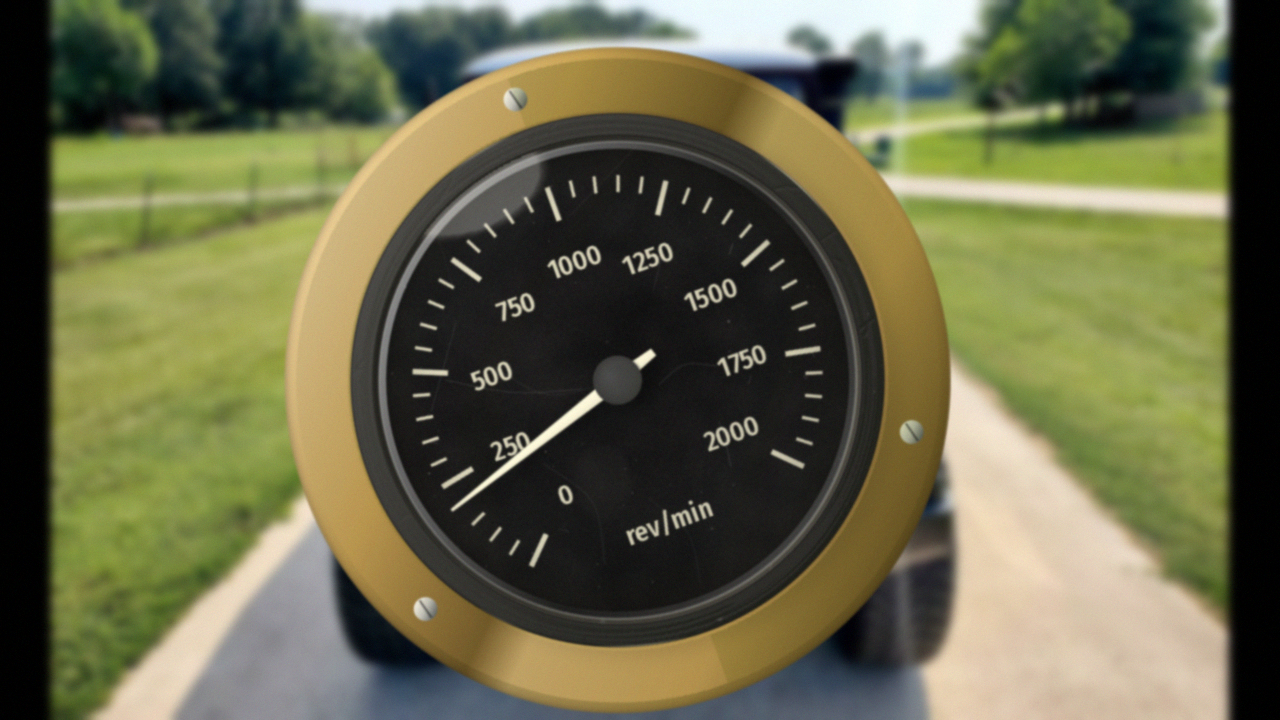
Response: 200 rpm
